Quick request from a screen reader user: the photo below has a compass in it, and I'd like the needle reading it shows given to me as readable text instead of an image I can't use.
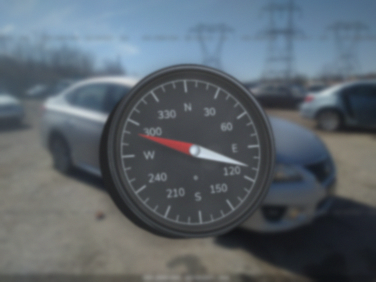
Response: 290 °
